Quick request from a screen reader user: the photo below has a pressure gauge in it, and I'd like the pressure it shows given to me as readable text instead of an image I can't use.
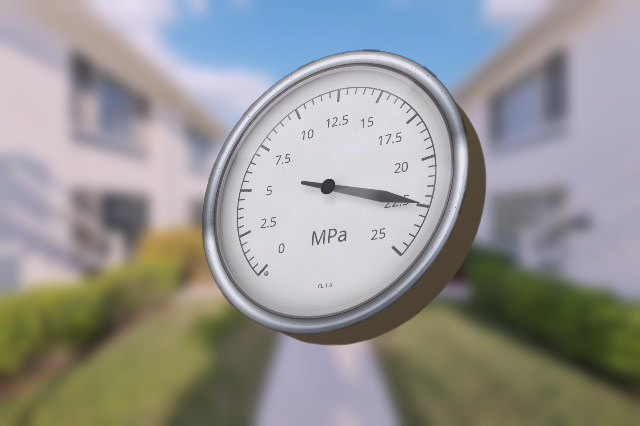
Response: 22.5 MPa
